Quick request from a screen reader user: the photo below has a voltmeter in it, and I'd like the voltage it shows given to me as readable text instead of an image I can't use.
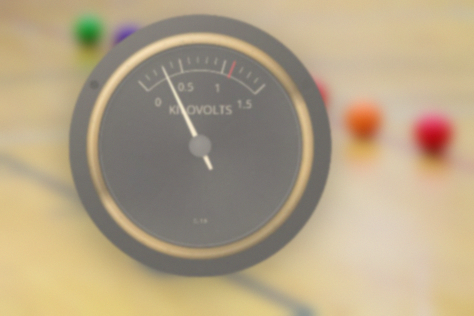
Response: 0.3 kV
